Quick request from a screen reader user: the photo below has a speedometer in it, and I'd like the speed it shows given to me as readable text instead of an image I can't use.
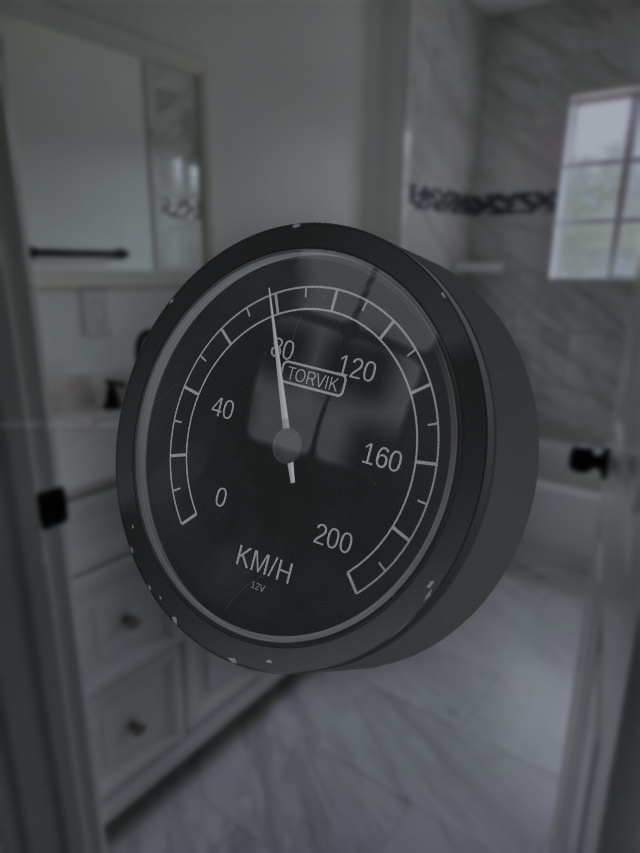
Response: 80 km/h
